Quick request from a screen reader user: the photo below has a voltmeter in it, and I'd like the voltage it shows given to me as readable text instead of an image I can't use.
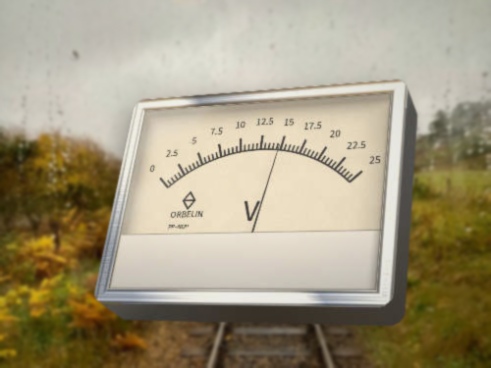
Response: 15 V
